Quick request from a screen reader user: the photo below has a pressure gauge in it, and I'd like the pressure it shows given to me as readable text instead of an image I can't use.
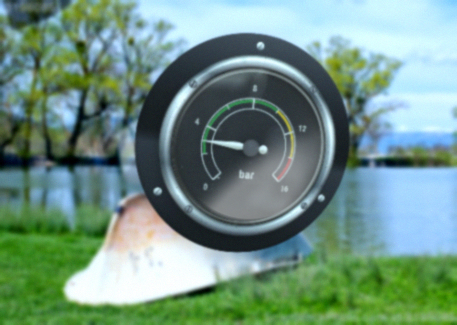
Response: 3 bar
